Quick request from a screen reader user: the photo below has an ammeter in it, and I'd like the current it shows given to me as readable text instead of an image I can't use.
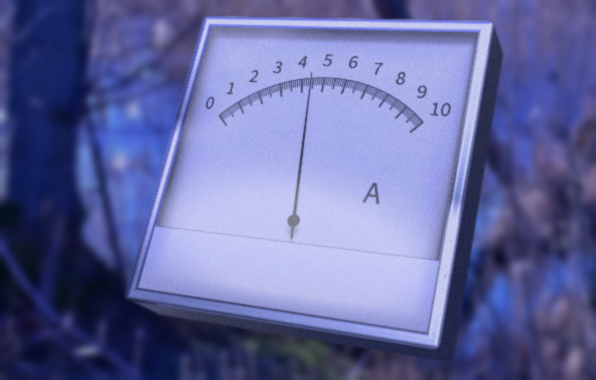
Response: 4.5 A
